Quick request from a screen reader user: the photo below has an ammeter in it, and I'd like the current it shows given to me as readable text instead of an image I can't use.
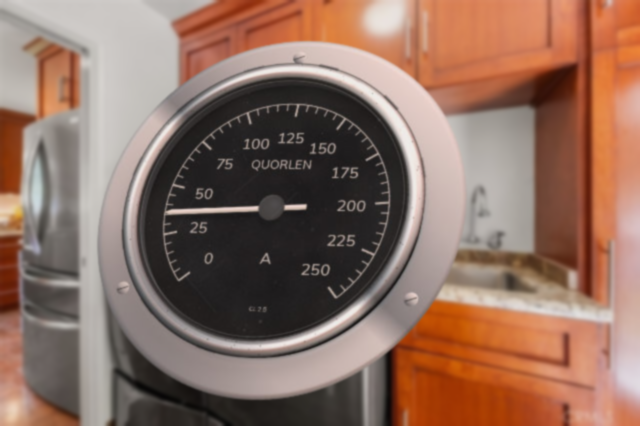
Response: 35 A
